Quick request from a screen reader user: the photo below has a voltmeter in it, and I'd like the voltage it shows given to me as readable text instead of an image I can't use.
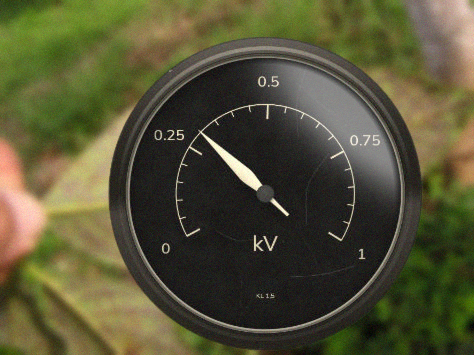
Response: 0.3 kV
